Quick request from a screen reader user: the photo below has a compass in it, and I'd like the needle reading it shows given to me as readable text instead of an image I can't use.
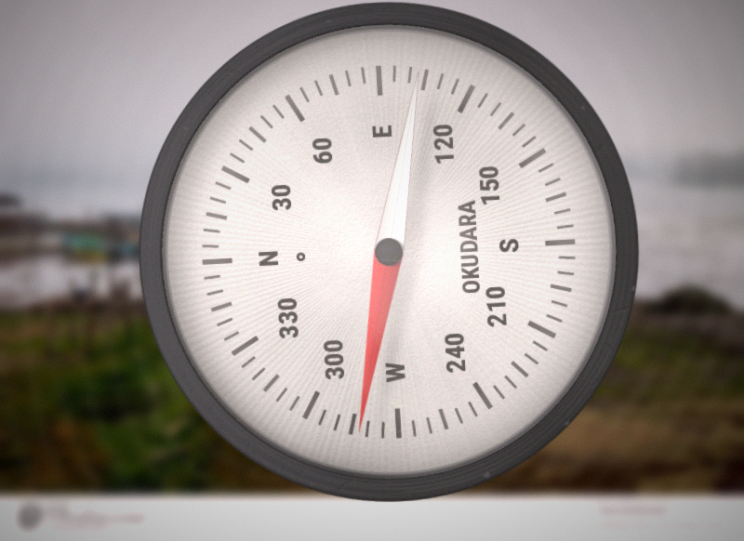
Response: 282.5 °
